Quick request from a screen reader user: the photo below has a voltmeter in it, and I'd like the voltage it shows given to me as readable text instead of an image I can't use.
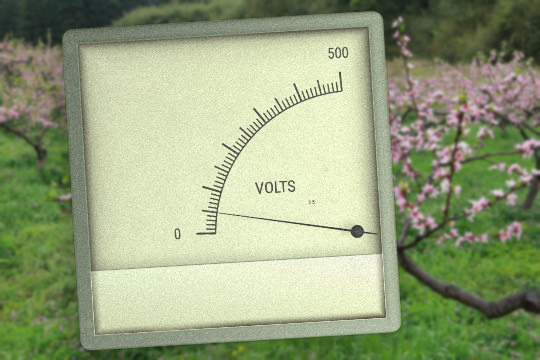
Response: 50 V
